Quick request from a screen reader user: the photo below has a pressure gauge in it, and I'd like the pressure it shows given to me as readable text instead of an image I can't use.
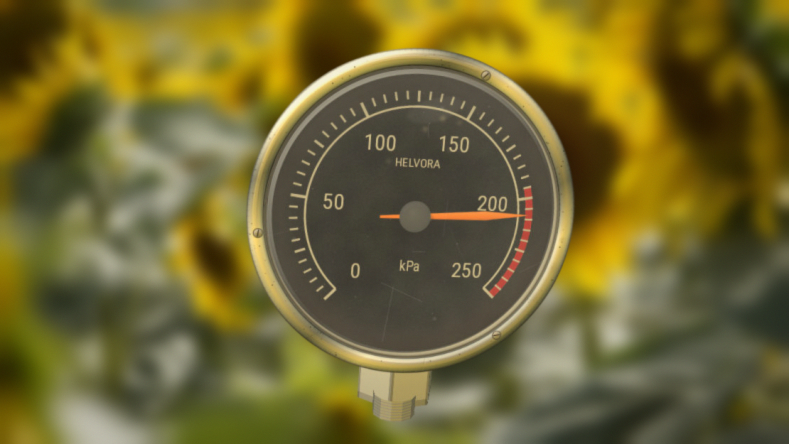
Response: 207.5 kPa
